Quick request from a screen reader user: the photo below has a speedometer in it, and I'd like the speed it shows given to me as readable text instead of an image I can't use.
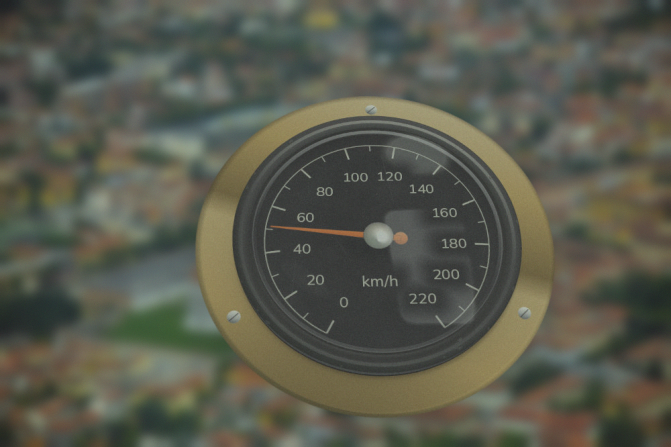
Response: 50 km/h
